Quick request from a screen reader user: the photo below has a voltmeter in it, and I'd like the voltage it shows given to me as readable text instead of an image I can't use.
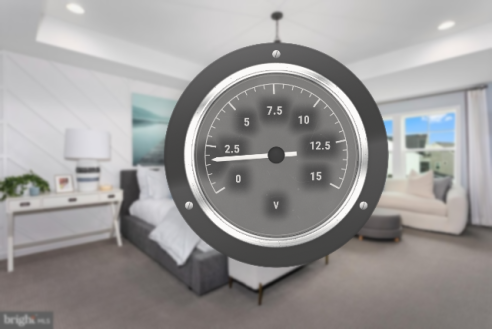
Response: 1.75 V
